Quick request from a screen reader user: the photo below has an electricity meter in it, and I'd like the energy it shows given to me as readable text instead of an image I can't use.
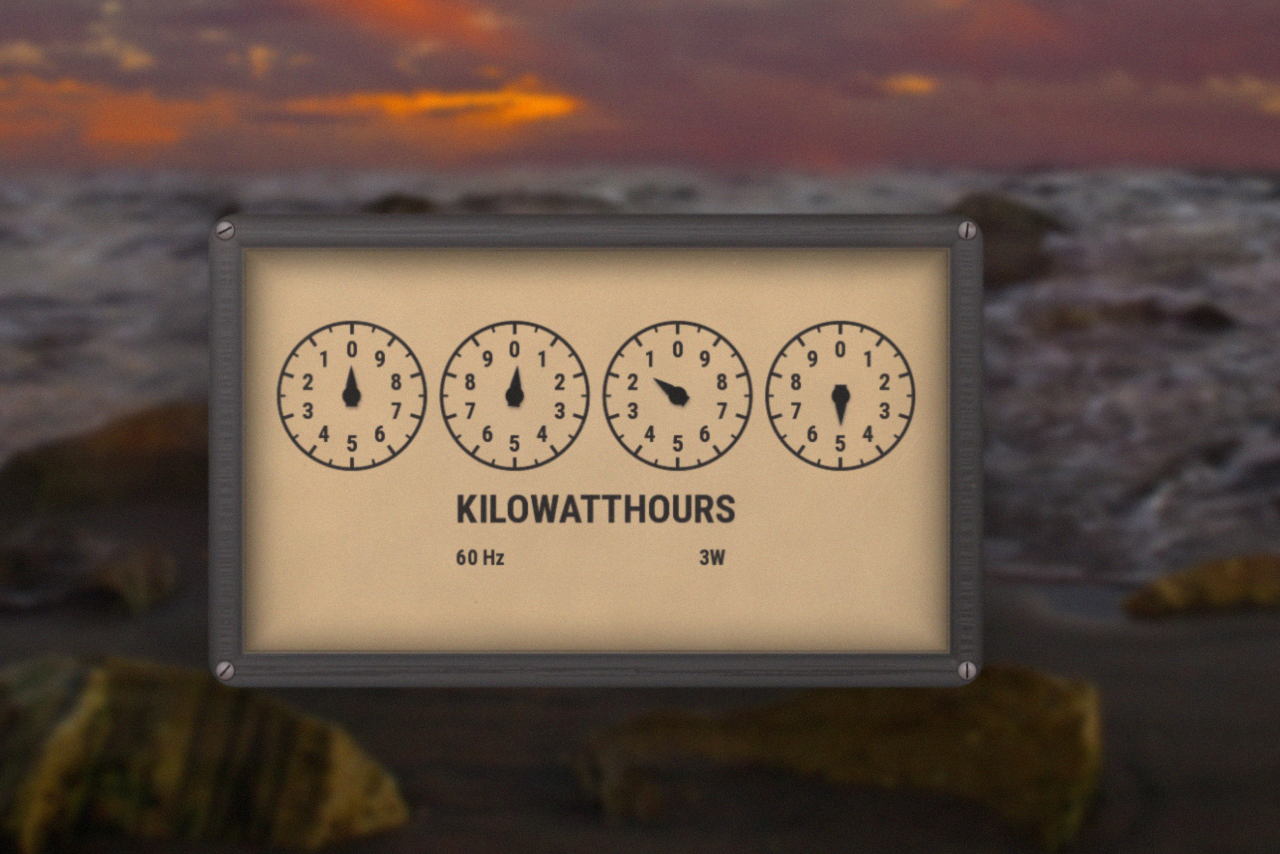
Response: 15 kWh
